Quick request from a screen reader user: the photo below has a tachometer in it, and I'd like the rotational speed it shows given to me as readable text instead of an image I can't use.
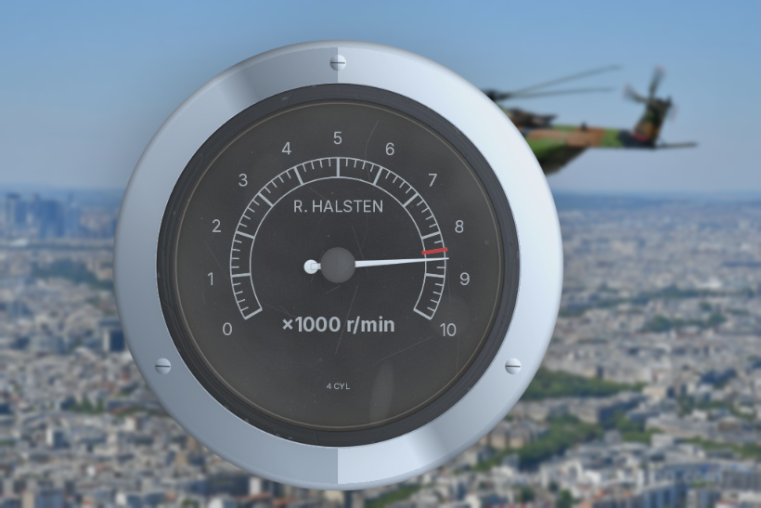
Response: 8600 rpm
